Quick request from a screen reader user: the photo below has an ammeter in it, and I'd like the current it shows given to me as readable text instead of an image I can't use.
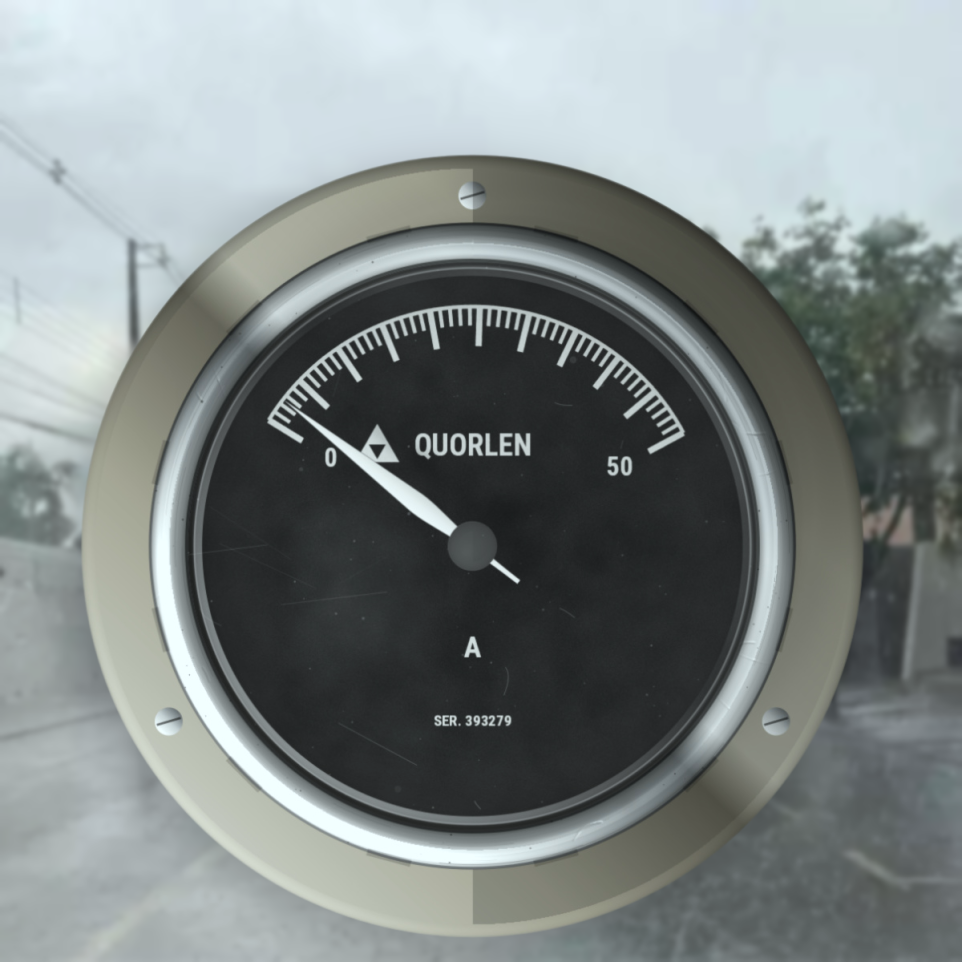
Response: 2.5 A
